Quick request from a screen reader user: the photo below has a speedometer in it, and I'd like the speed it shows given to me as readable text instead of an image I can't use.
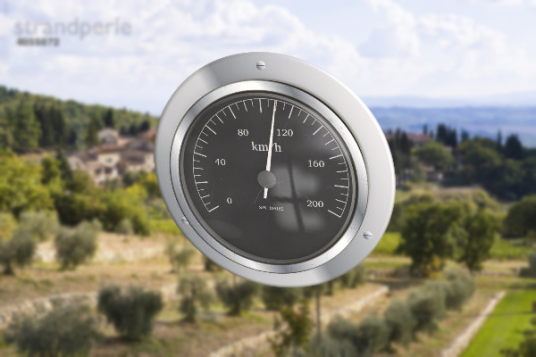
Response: 110 km/h
